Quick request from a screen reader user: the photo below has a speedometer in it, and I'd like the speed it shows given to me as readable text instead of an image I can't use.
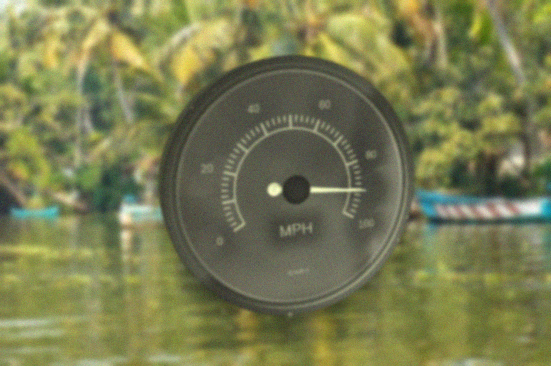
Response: 90 mph
